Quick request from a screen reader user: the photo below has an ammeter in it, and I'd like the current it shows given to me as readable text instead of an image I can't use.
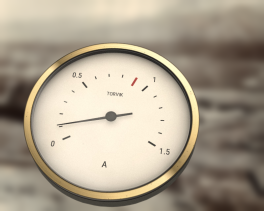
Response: 0.1 A
